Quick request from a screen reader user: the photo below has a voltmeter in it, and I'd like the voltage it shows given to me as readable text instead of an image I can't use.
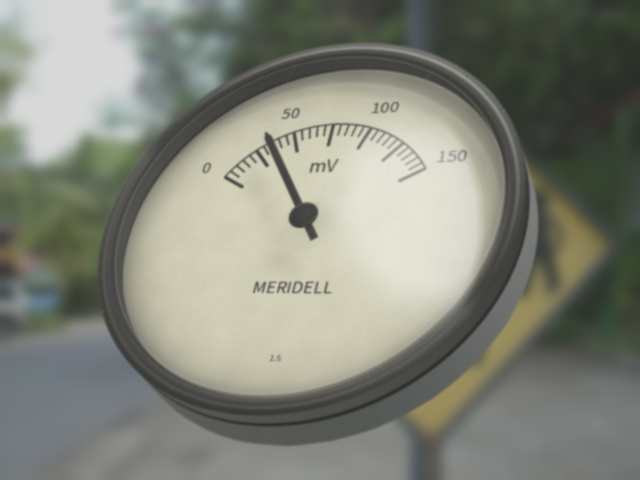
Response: 35 mV
